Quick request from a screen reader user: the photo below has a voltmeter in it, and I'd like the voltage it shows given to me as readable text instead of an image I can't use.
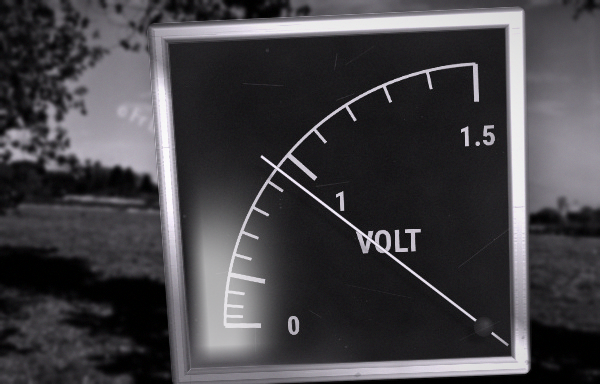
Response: 0.95 V
